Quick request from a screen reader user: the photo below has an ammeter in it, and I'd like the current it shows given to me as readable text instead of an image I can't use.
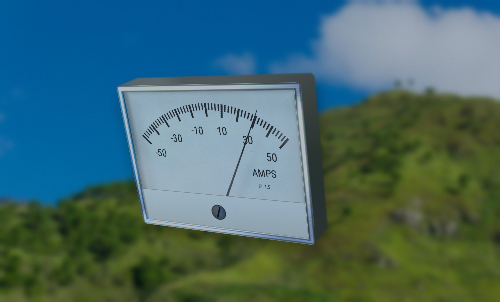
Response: 30 A
